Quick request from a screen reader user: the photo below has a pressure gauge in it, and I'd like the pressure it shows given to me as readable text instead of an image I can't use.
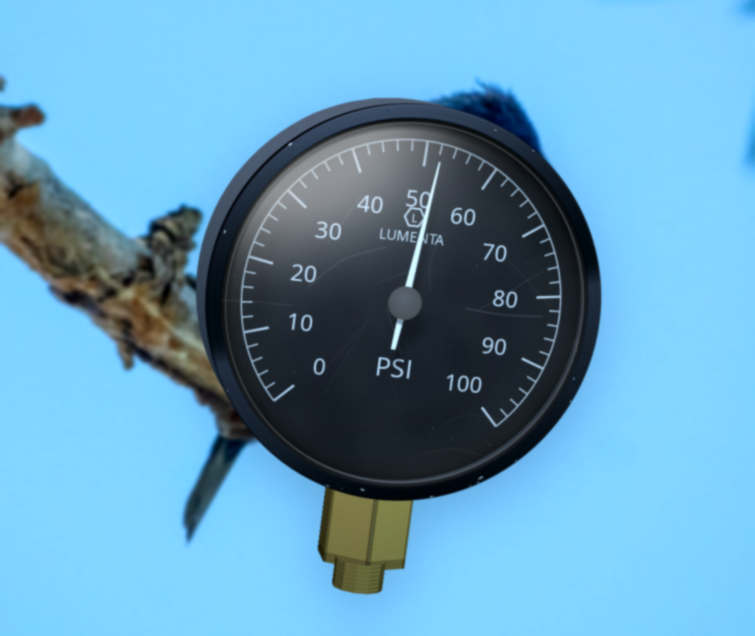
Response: 52 psi
